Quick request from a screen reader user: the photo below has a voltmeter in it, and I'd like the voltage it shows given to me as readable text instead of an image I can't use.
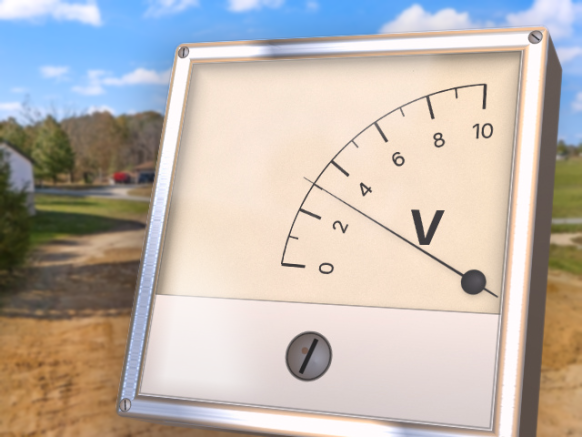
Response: 3 V
